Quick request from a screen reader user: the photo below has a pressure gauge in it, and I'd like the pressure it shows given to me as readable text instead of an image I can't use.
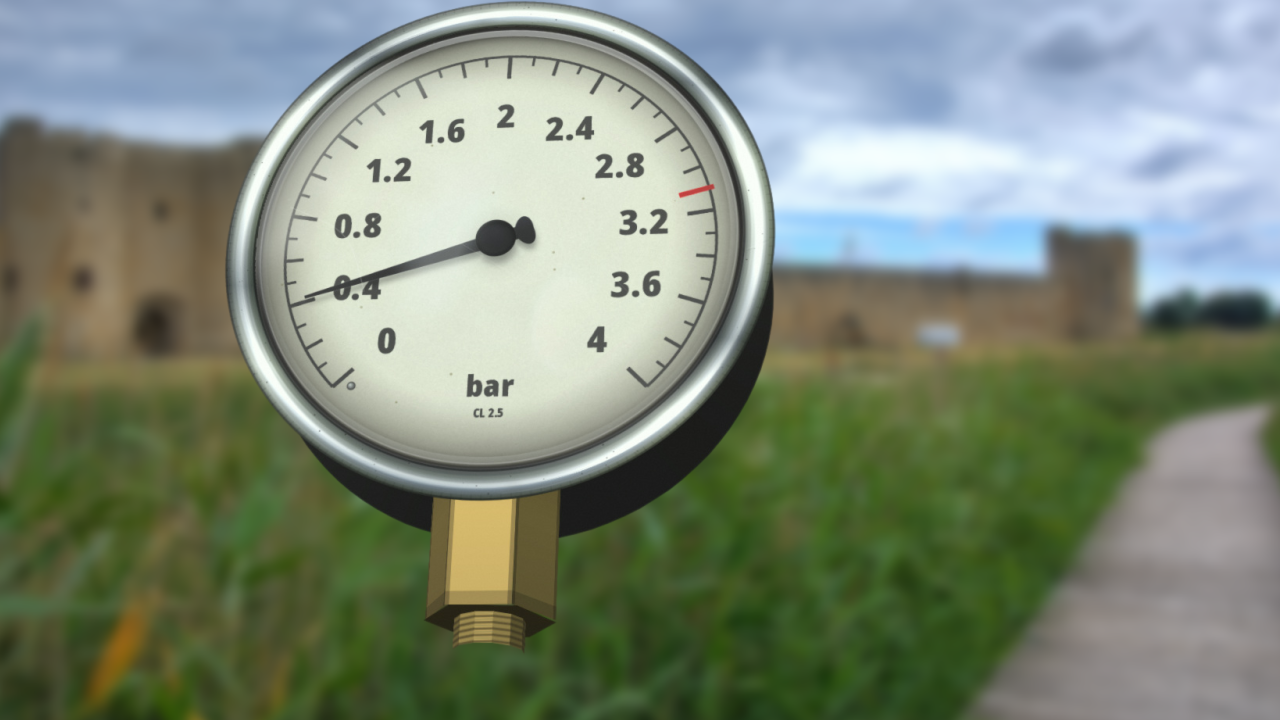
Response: 0.4 bar
